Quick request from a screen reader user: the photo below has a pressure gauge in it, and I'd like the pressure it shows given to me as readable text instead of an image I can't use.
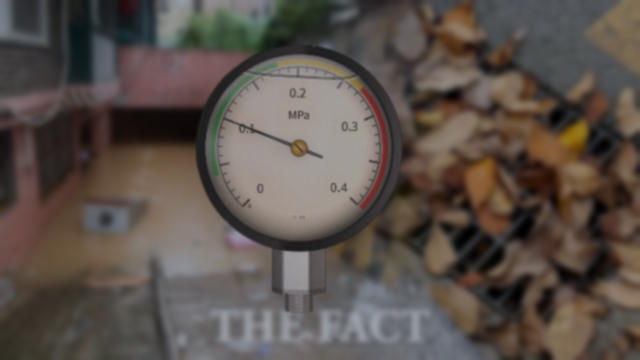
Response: 0.1 MPa
